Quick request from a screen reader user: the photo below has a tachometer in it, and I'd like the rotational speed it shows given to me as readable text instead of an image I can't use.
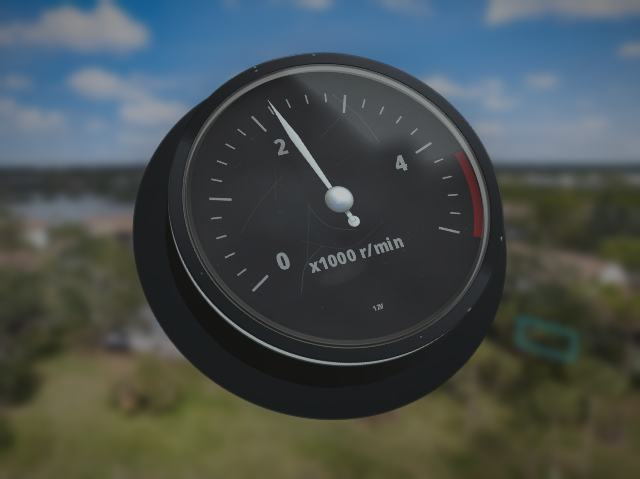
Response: 2200 rpm
